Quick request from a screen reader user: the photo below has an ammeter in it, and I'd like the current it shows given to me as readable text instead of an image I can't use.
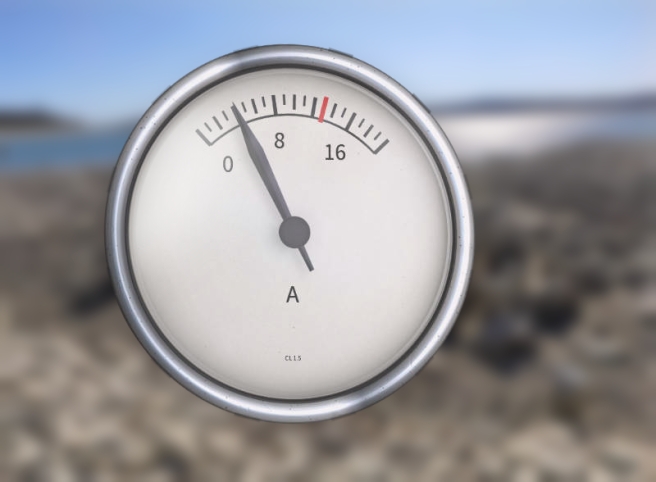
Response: 4 A
